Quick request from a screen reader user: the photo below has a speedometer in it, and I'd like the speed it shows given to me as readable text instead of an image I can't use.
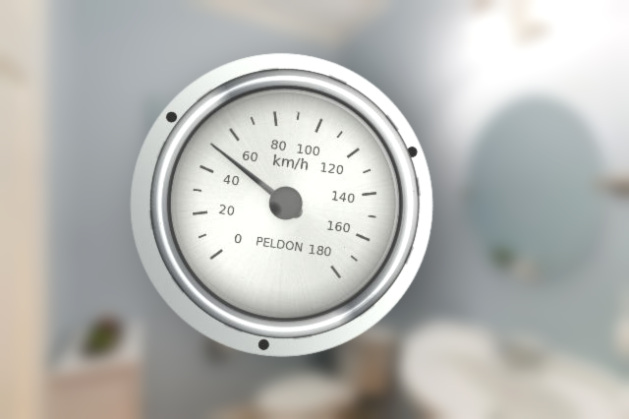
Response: 50 km/h
